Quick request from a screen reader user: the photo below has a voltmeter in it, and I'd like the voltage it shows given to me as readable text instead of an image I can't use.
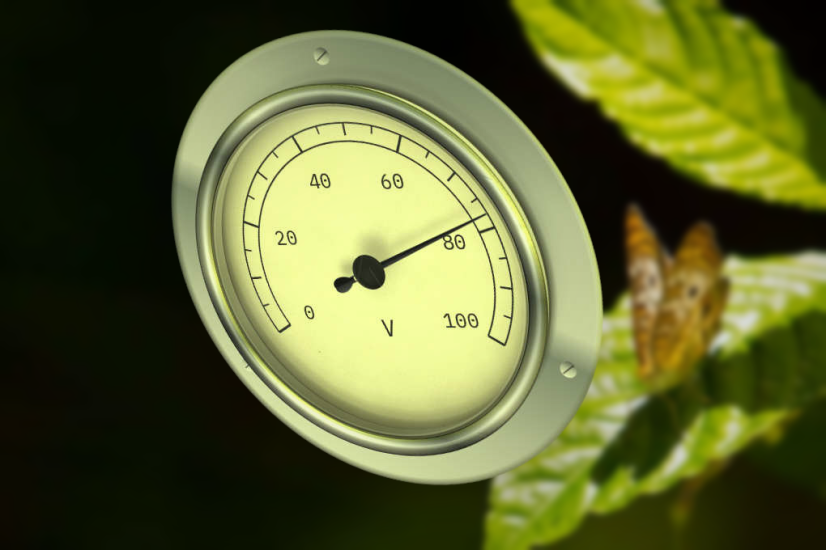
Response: 77.5 V
